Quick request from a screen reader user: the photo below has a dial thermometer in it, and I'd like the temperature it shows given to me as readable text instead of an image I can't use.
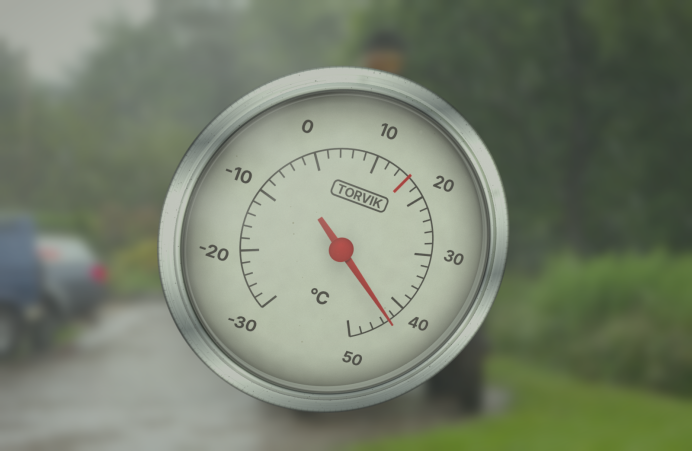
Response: 43 °C
